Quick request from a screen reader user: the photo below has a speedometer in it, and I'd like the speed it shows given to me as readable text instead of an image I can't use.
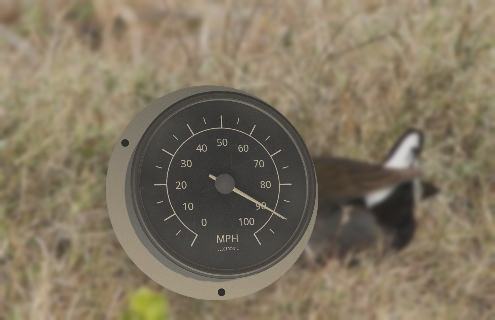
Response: 90 mph
